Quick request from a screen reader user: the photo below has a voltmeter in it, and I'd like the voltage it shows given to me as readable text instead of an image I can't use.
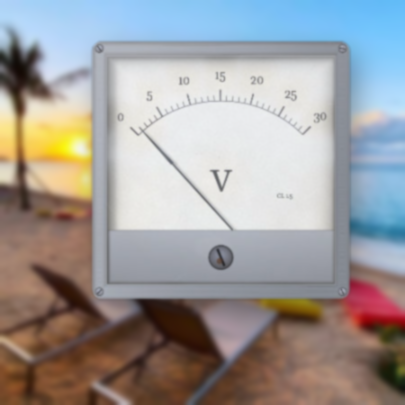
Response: 1 V
